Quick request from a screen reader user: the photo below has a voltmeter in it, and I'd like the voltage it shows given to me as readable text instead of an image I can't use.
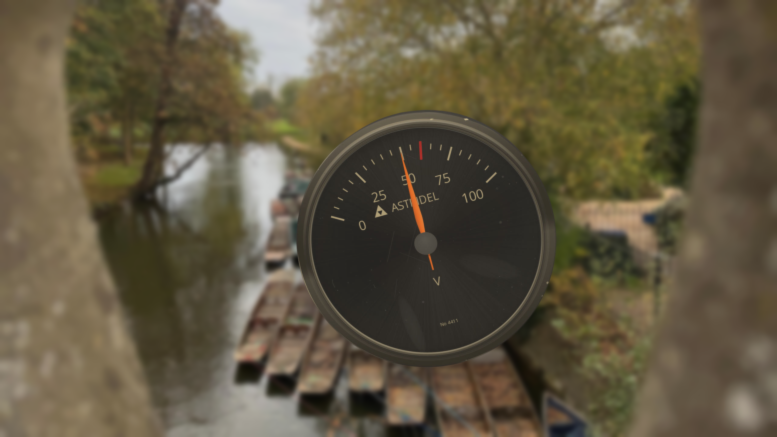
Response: 50 V
